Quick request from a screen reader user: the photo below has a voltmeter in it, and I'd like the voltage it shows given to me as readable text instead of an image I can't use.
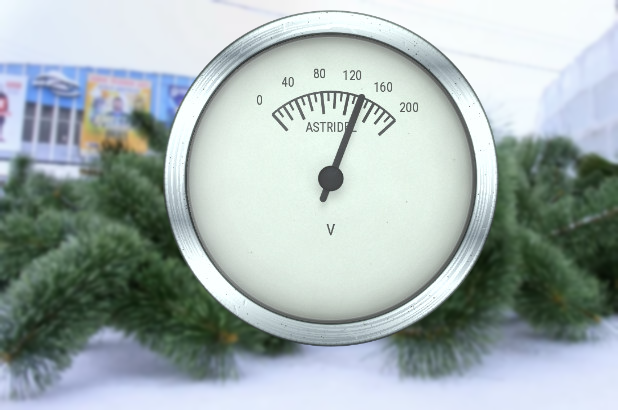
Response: 140 V
